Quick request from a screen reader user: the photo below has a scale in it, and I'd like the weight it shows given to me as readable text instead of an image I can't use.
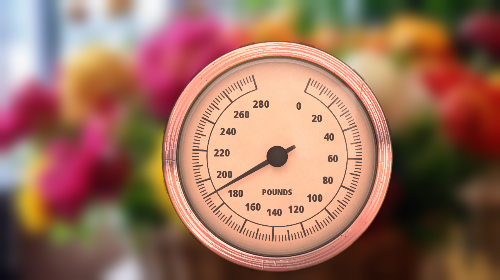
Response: 190 lb
